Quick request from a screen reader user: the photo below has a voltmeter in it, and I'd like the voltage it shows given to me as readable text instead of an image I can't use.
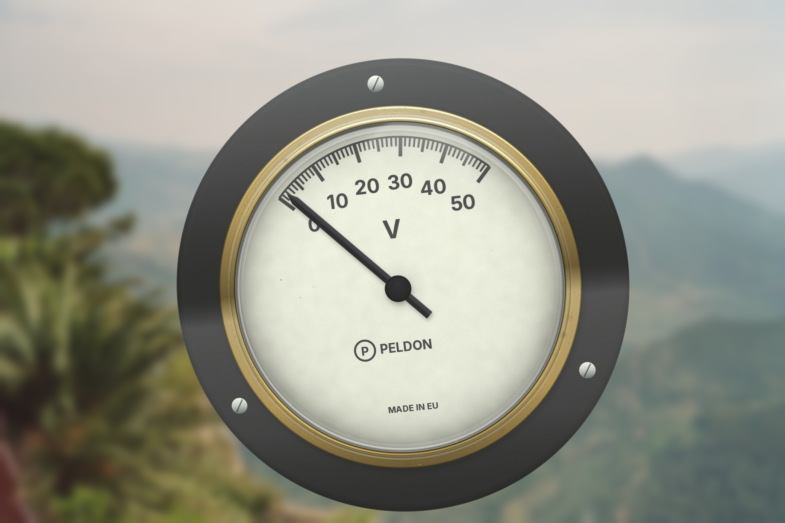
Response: 2 V
